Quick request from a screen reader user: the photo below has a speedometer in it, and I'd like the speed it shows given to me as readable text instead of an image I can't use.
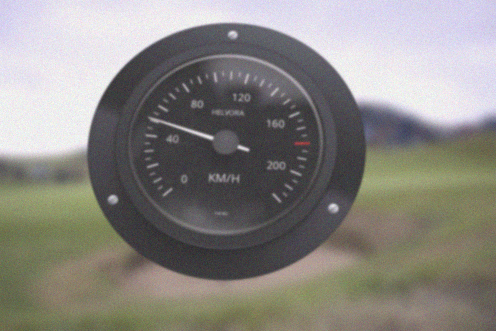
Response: 50 km/h
